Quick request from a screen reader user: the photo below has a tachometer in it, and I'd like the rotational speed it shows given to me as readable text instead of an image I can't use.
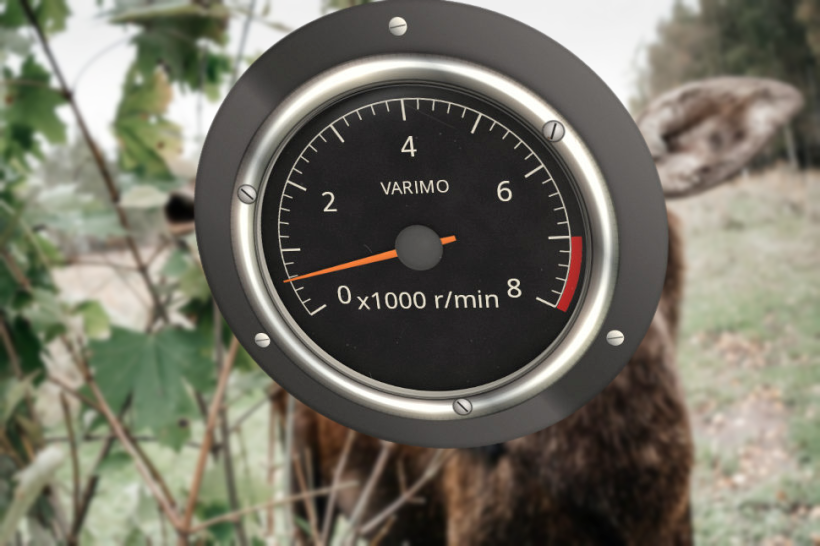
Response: 600 rpm
